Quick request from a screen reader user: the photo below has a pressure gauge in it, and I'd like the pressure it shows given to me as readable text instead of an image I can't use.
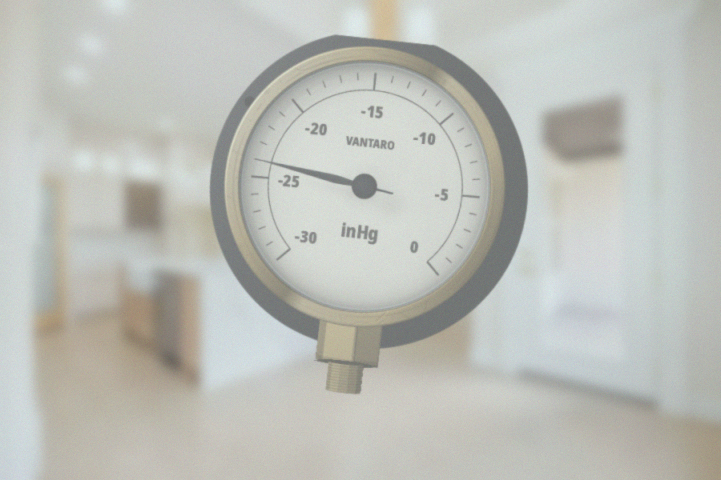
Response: -24 inHg
